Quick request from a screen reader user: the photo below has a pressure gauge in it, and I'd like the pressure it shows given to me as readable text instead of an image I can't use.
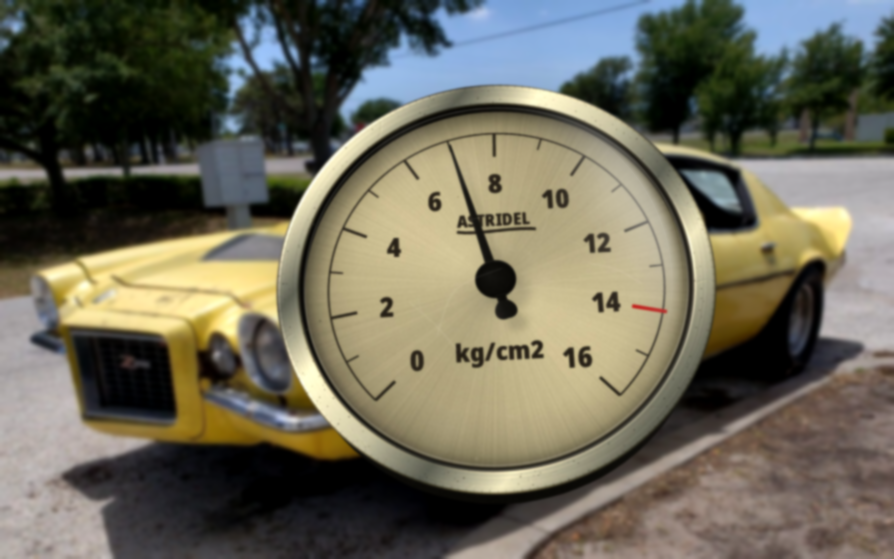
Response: 7 kg/cm²
